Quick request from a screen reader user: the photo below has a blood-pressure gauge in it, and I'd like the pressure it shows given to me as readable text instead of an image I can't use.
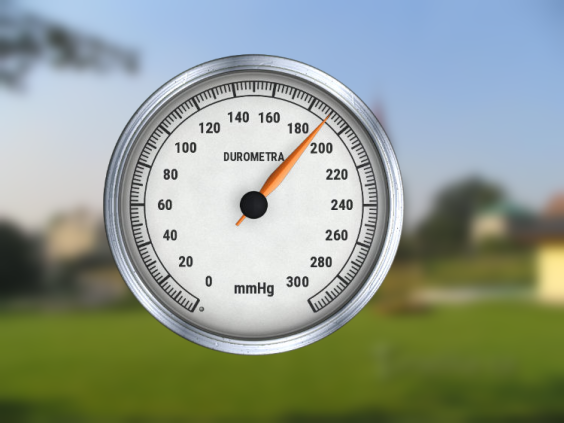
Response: 190 mmHg
